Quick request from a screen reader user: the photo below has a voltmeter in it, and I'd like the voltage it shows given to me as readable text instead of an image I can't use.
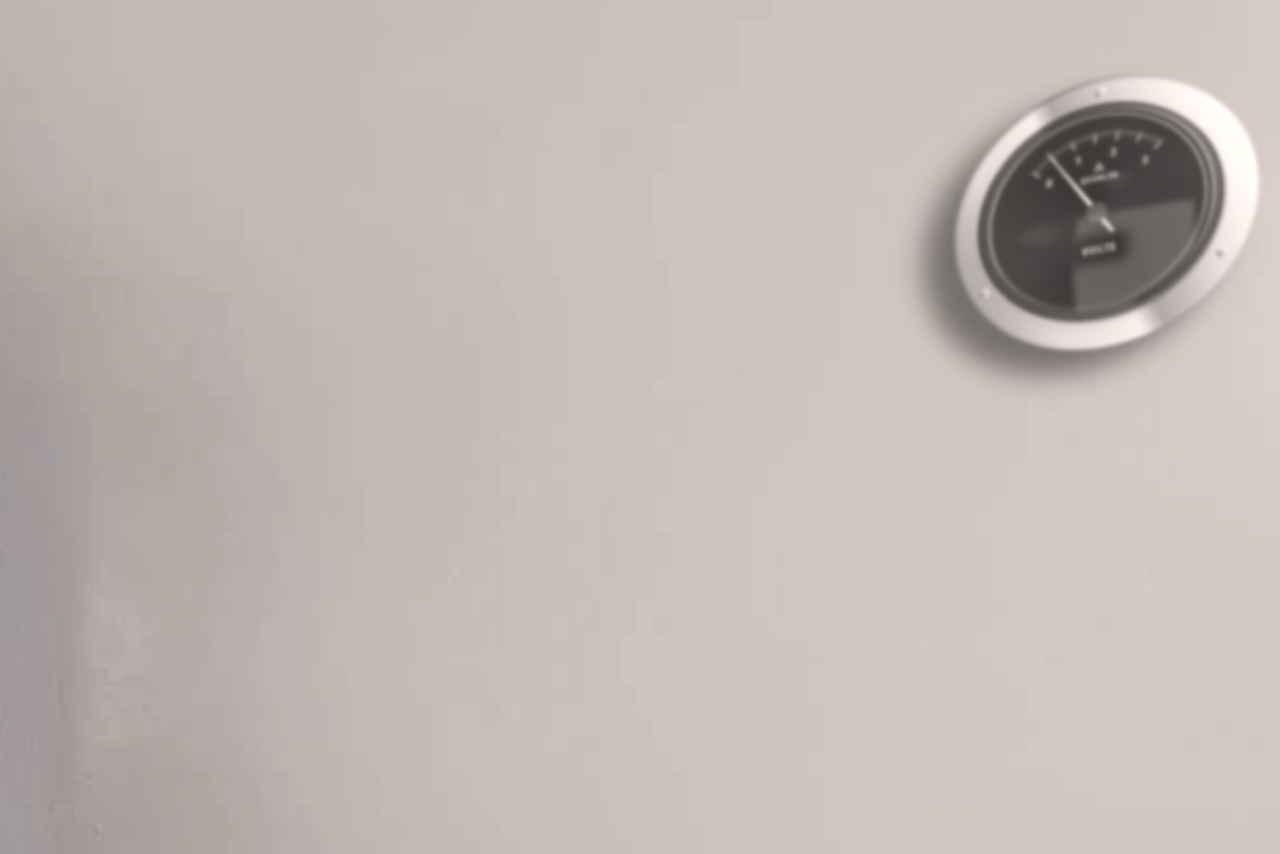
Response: 0.5 V
